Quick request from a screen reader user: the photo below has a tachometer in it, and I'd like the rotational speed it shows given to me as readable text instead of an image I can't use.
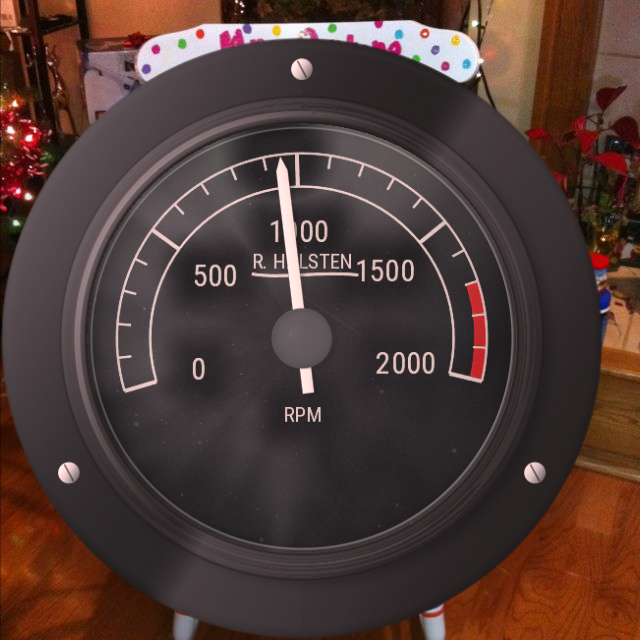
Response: 950 rpm
